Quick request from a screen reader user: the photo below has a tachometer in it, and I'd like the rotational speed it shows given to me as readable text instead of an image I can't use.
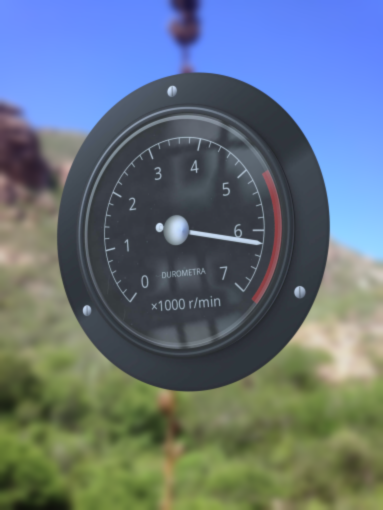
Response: 6200 rpm
